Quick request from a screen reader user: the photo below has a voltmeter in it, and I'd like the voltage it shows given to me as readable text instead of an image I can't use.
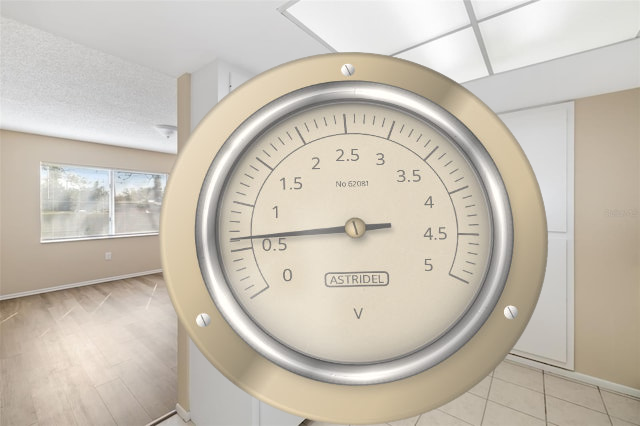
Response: 0.6 V
